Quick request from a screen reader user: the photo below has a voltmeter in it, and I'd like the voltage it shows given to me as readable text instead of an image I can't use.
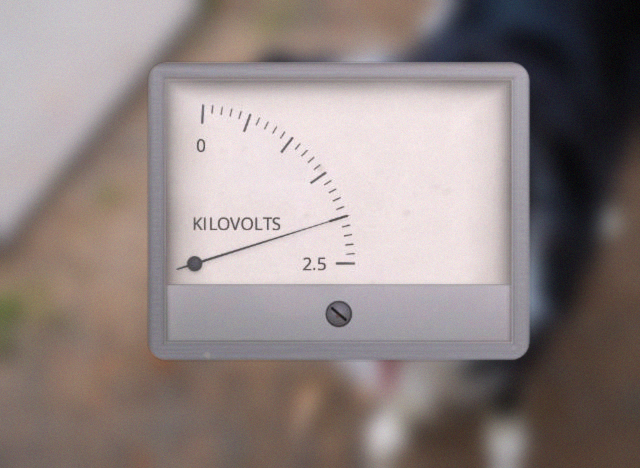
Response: 2 kV
